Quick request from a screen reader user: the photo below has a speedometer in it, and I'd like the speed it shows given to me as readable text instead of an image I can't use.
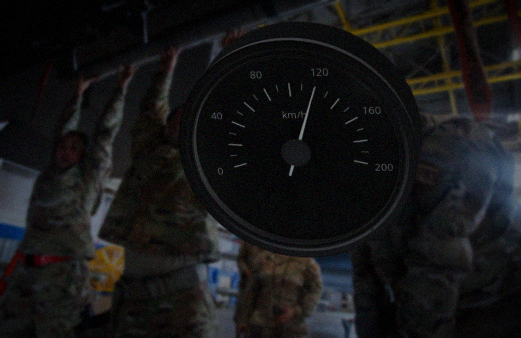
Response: 120 km/h
